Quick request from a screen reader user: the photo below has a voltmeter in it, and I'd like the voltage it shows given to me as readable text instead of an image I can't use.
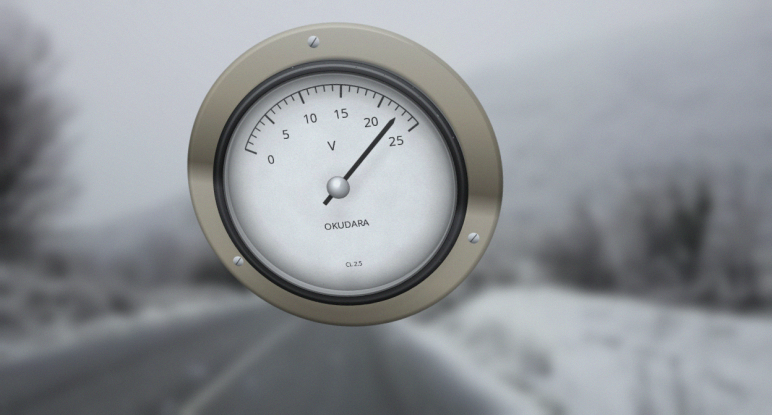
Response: 22.5 V
